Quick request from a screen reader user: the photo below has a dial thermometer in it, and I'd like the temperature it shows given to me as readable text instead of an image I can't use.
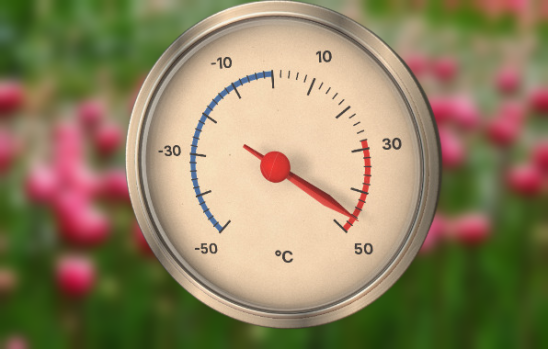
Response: 46 °C
